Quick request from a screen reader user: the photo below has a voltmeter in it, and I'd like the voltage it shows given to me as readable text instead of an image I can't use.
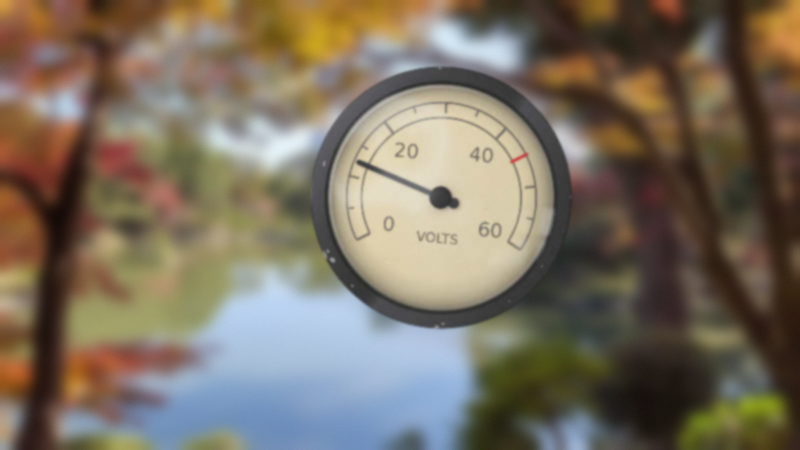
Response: 12.5 V
